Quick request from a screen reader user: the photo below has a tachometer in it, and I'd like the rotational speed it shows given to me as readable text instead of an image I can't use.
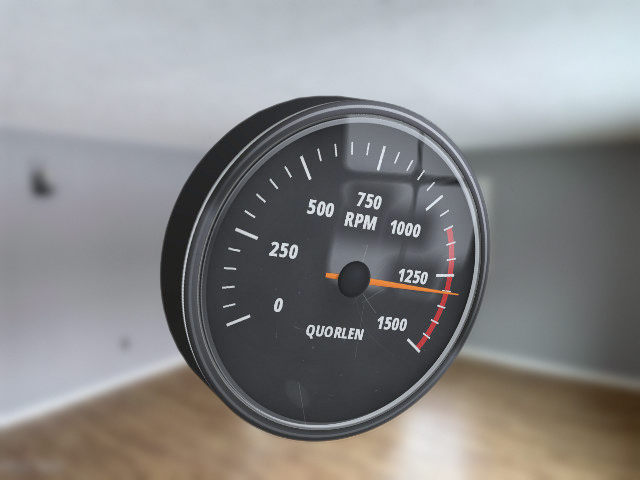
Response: 1300 rpm
